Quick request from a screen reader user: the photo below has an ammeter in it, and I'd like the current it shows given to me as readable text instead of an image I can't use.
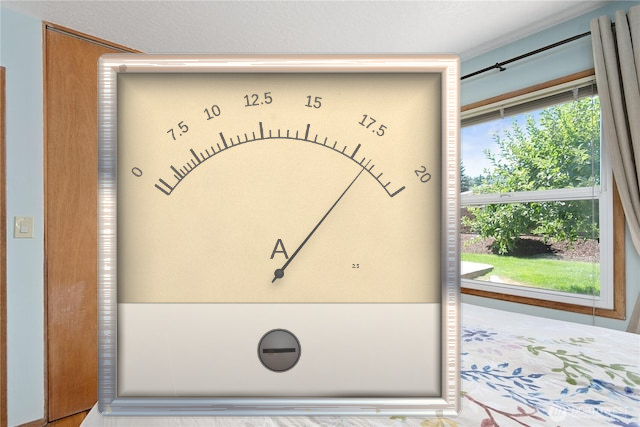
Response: 18.25 A
